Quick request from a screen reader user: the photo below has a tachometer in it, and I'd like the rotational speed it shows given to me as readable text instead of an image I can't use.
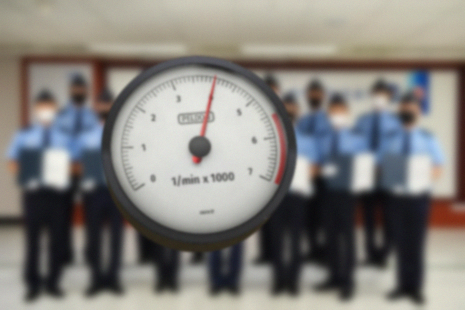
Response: 4000 rpm
